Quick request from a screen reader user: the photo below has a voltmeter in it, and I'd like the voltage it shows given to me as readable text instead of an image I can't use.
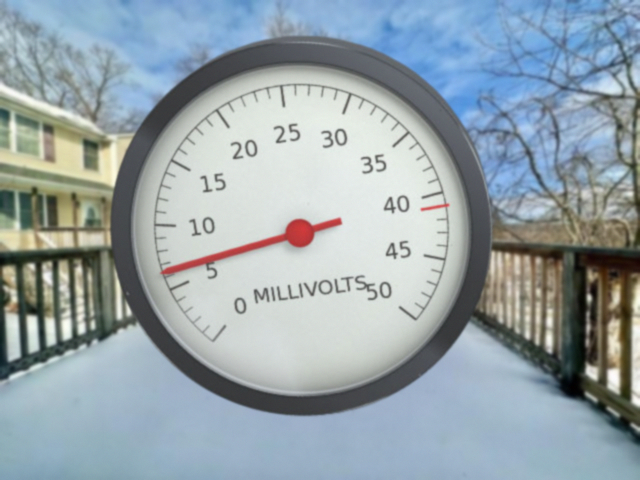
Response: 6.5 mV
